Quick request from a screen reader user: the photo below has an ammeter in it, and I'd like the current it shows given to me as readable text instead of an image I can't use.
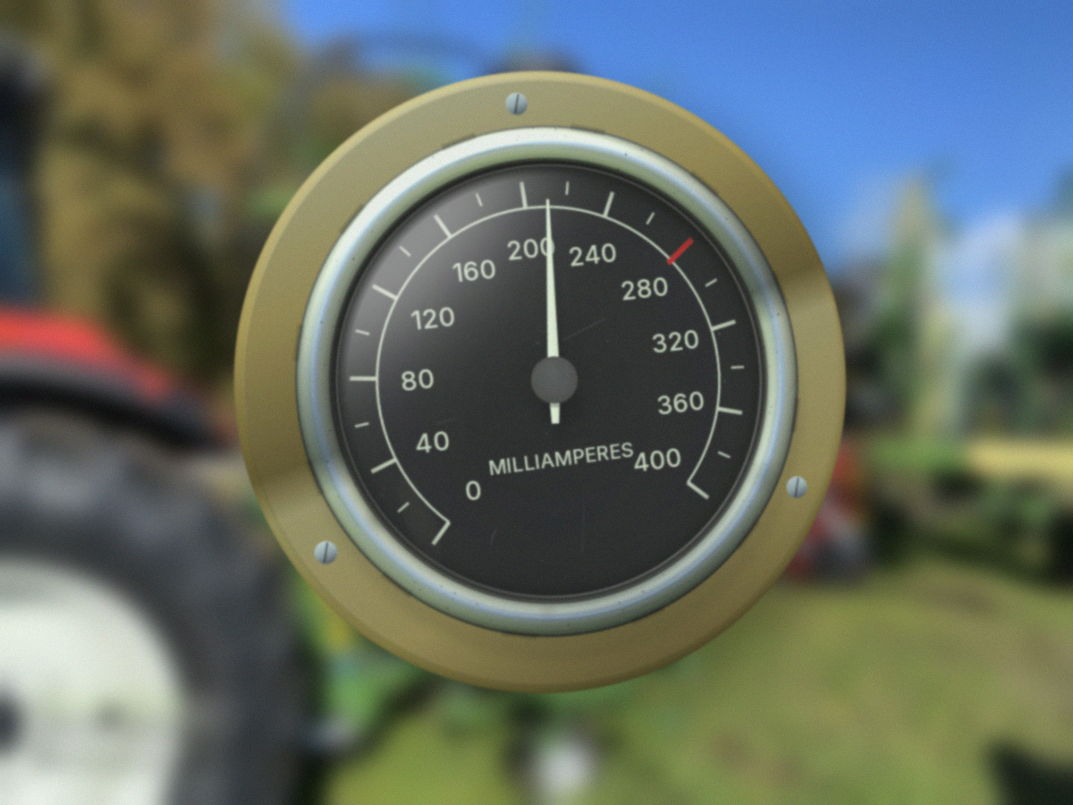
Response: 210 mA
